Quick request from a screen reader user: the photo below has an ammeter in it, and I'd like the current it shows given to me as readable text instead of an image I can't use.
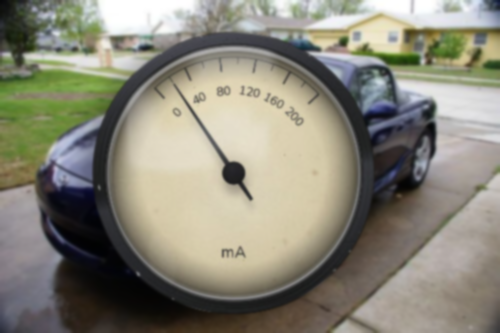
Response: 20 mA
